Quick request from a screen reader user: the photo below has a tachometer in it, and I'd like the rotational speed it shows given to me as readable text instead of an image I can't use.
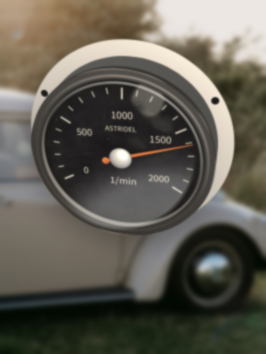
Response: 1600 rpm
